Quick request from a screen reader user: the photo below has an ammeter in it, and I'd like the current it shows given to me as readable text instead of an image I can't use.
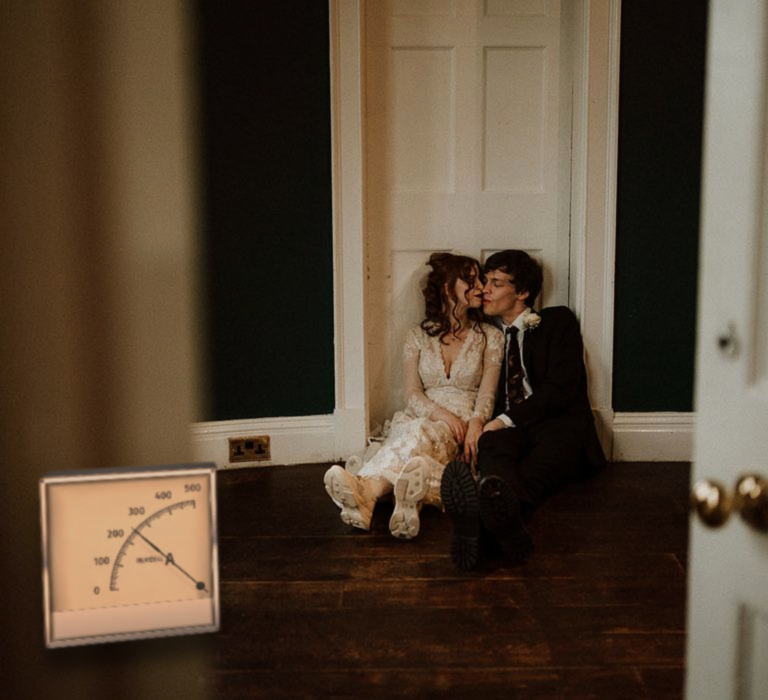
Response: 250 A
